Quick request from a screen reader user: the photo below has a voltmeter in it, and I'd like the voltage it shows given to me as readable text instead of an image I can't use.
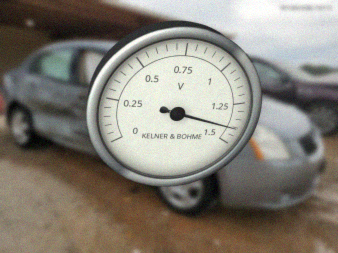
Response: 1.4 V
